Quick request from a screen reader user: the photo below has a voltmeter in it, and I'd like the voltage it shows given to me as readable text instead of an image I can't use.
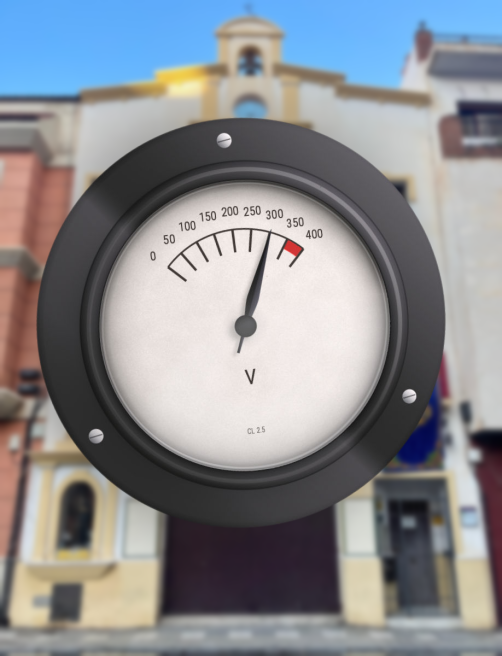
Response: 300 V
